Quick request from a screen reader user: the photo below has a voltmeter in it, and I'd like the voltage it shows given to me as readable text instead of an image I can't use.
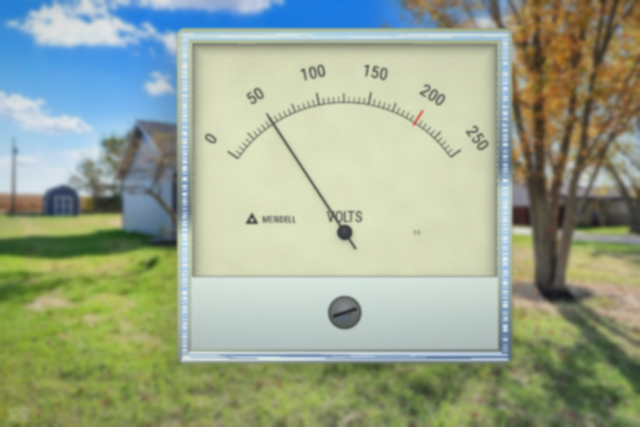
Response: 50 V
